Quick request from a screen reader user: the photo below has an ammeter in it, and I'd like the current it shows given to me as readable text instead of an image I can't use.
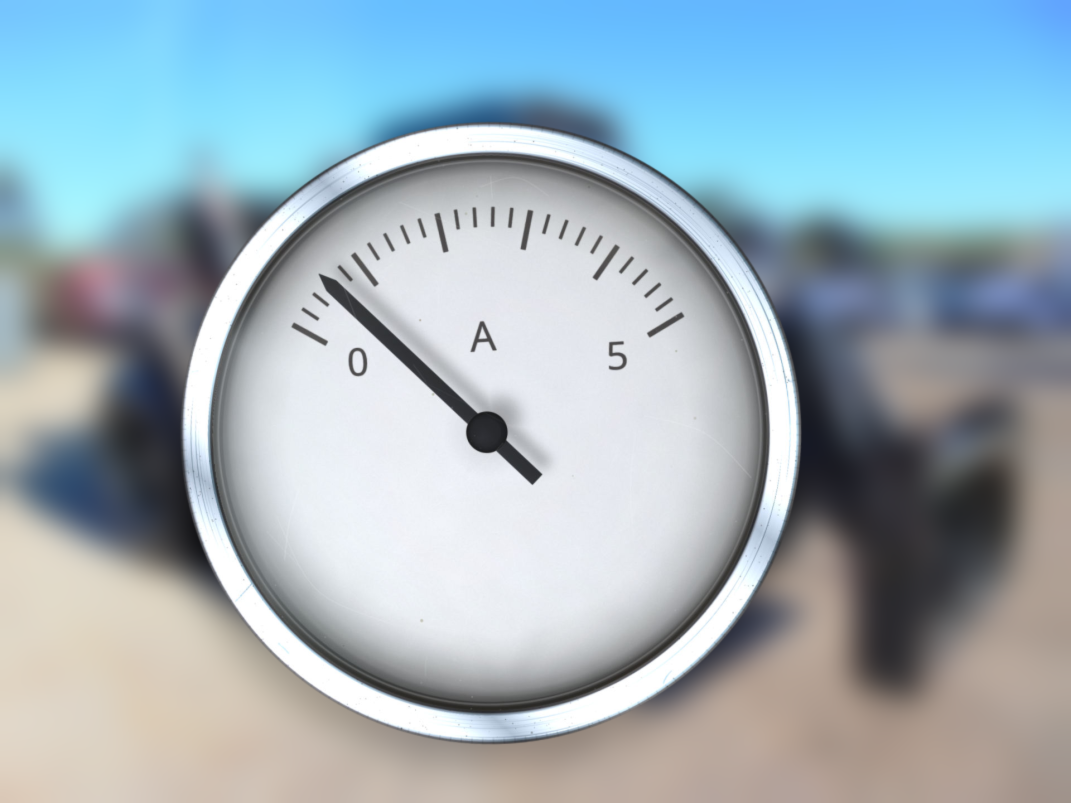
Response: 0.6 A
